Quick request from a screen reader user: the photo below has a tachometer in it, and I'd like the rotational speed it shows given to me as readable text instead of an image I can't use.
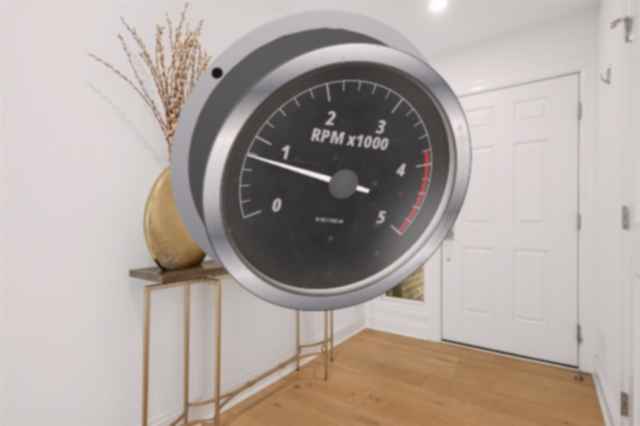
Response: 800 rpm
